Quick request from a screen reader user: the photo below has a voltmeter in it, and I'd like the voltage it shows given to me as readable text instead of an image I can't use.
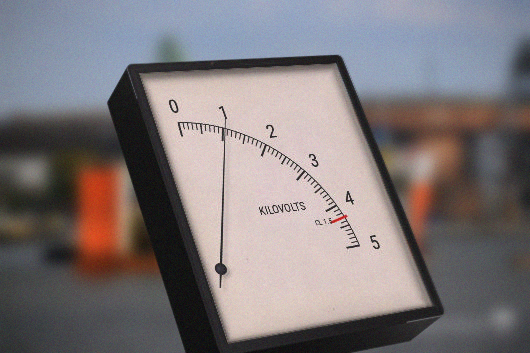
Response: 1 kV
